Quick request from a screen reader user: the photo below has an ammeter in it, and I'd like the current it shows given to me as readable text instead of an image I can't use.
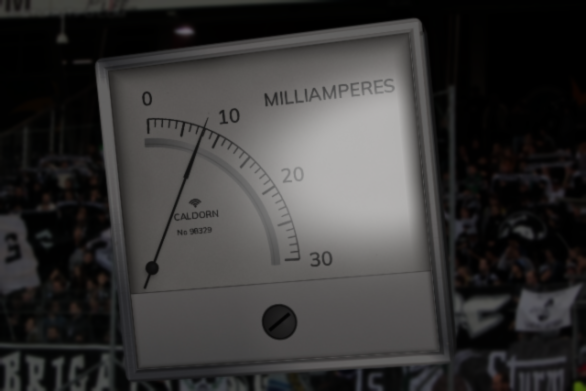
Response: 8 mA
